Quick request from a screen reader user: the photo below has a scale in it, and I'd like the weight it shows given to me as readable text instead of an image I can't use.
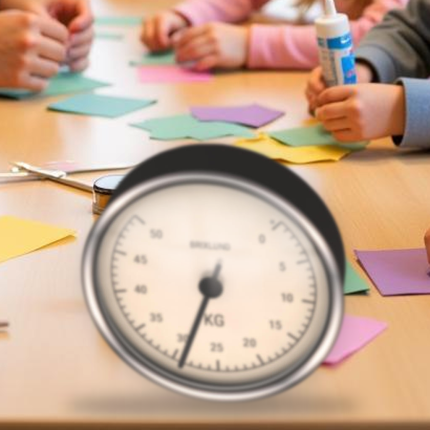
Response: 29 kg
